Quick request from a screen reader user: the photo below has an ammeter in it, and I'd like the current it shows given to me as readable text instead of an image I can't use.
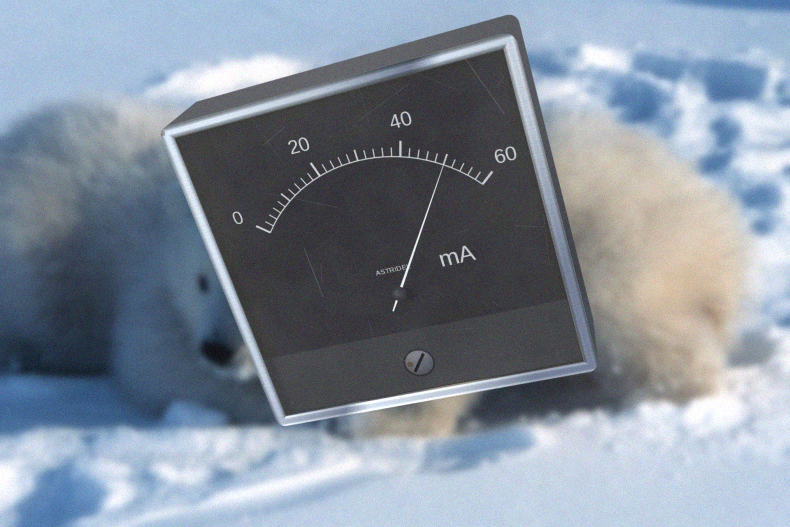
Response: 50 mA
